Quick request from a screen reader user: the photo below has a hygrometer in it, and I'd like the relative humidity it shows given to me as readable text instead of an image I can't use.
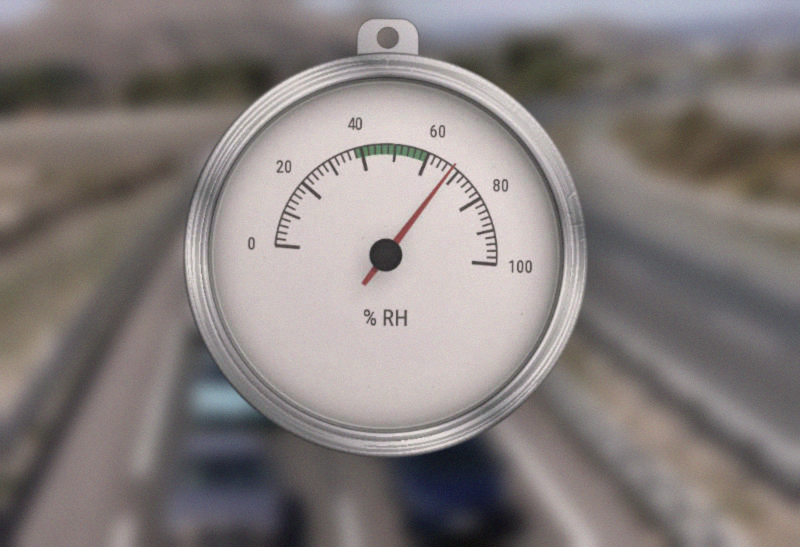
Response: 68 %
